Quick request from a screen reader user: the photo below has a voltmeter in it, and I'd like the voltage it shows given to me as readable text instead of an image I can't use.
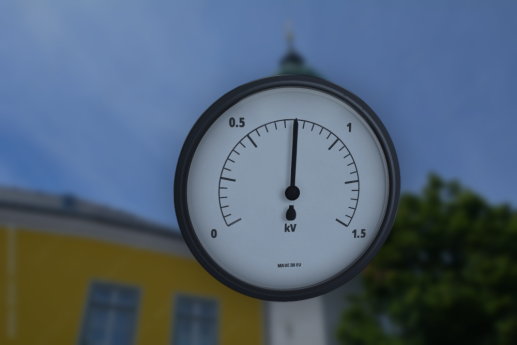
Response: 0.75 kV
